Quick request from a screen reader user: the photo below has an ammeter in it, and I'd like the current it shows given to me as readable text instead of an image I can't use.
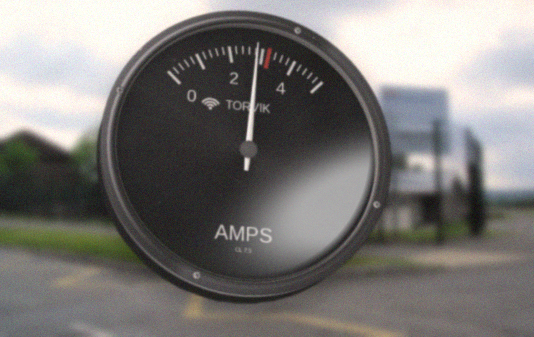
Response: 2.8 A
